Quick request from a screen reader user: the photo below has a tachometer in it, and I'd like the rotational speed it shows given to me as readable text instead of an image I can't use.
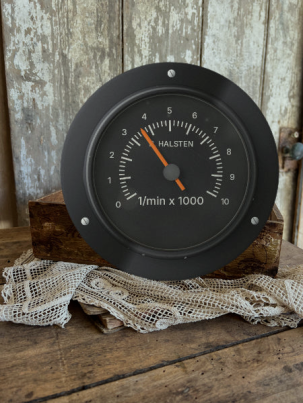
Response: 3600 rpm
